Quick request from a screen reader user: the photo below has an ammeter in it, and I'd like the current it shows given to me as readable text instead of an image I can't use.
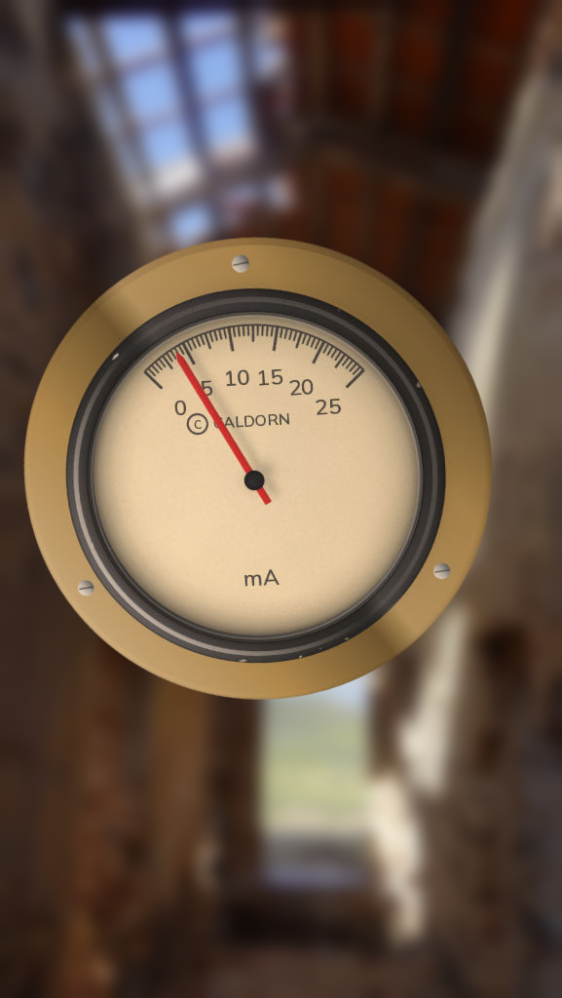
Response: 4 mA
